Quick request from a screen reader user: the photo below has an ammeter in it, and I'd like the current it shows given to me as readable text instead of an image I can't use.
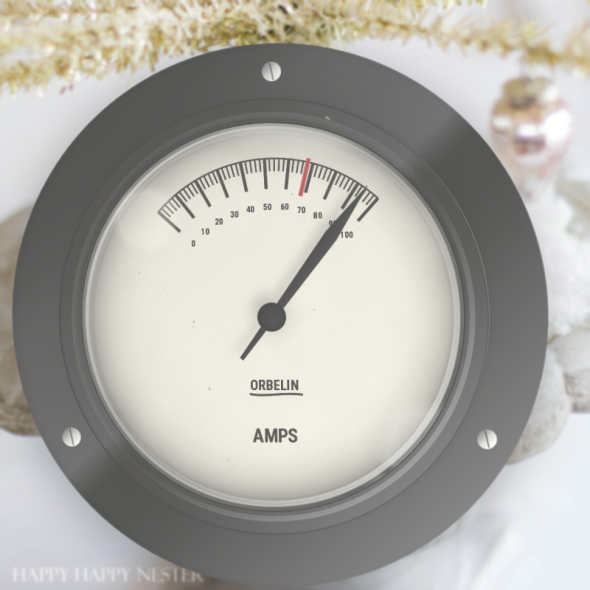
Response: 94 A
